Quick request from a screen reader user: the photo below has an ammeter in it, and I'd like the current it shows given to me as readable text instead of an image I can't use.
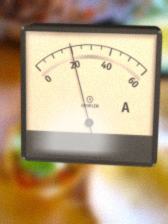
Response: 20 A
